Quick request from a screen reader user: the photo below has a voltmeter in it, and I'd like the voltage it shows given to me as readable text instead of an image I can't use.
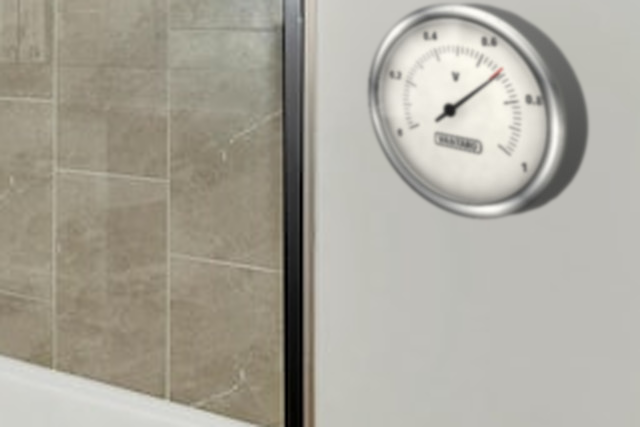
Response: 0.7 V
